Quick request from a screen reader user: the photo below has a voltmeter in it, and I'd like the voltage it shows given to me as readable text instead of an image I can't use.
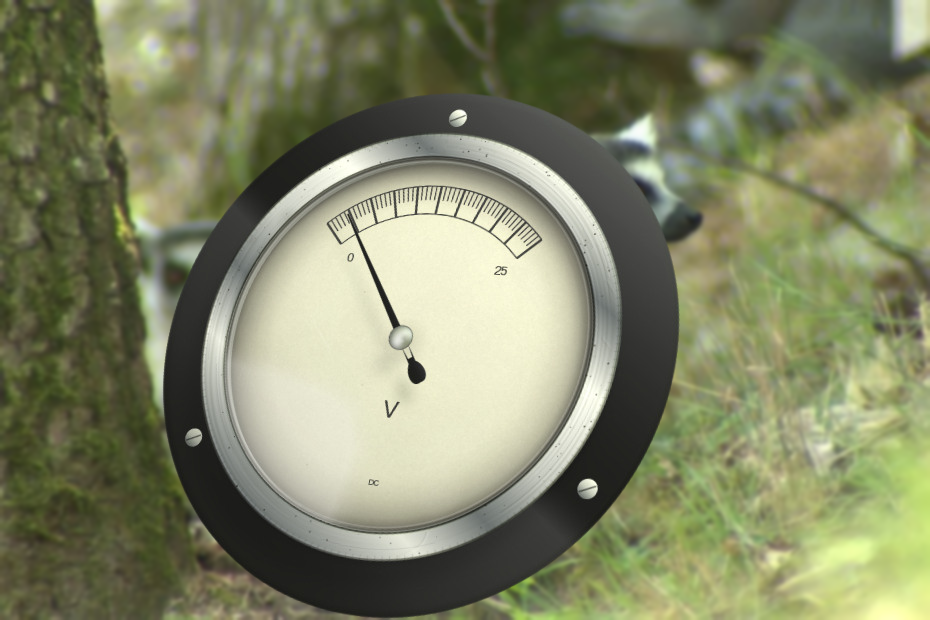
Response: 2.5 V
